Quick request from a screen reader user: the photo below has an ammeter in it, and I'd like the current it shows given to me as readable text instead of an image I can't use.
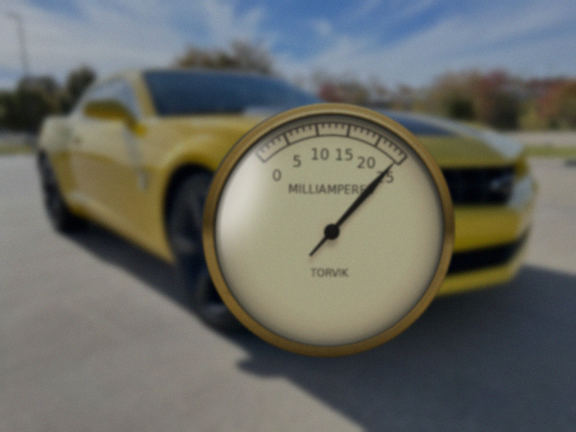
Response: 24 mA
